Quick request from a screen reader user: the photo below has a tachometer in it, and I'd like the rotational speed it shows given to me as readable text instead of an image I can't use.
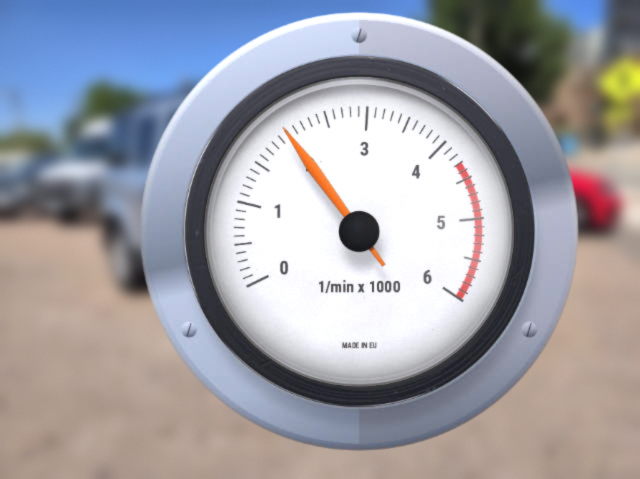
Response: 2000 rpm
